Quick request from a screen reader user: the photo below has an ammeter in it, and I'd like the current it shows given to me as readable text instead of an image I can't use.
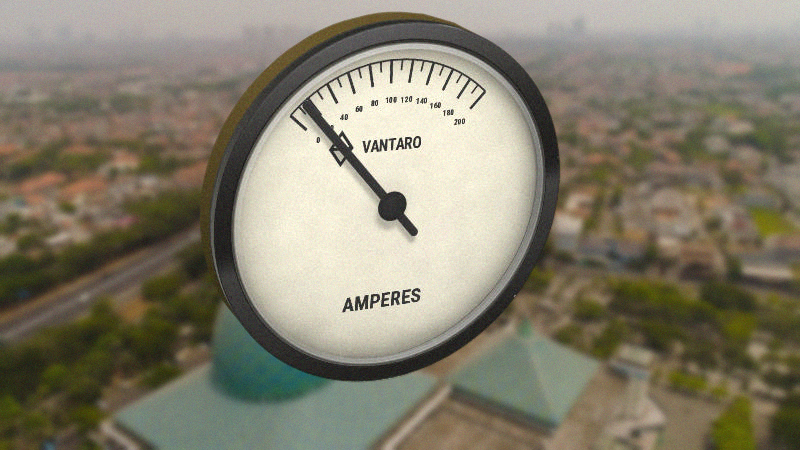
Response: 15 A
